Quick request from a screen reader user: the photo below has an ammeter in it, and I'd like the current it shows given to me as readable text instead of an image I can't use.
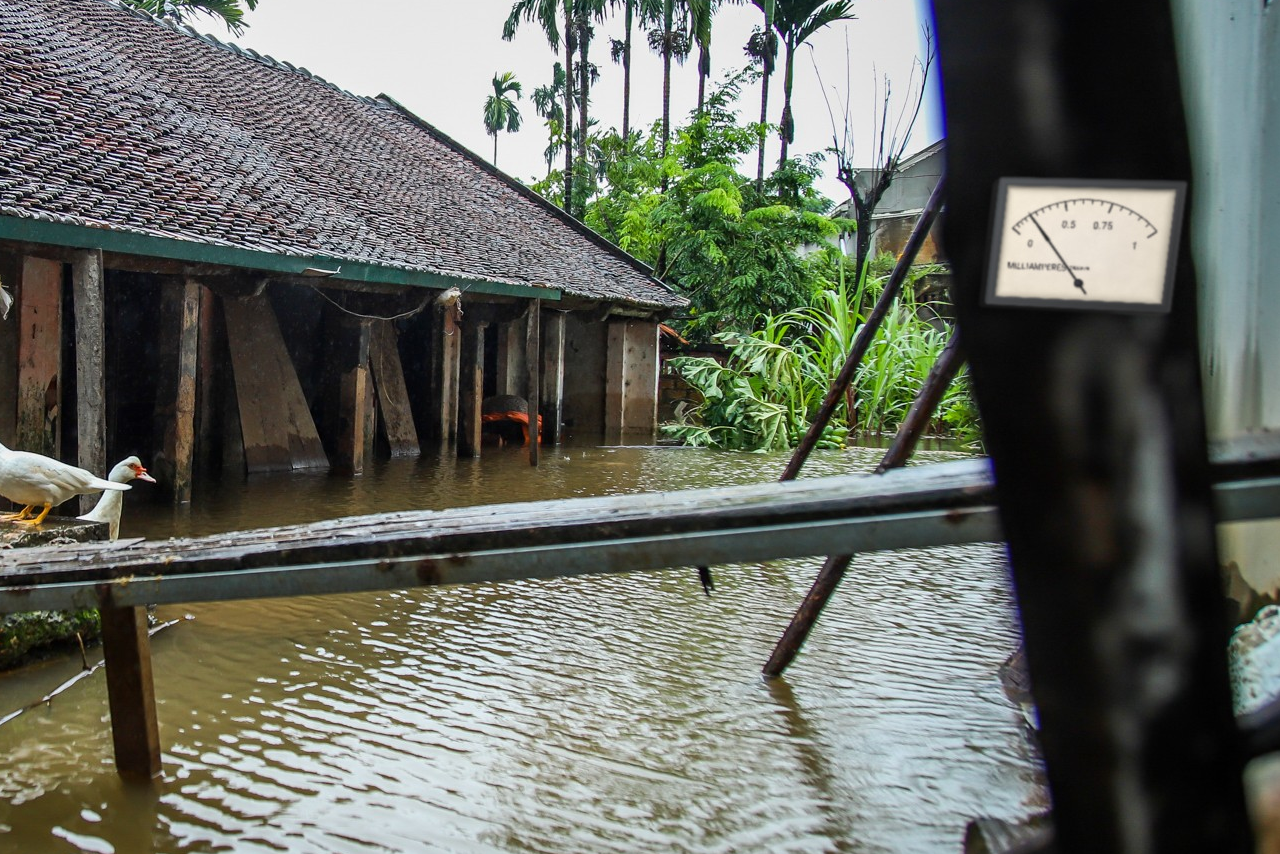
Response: 0.25 mA
